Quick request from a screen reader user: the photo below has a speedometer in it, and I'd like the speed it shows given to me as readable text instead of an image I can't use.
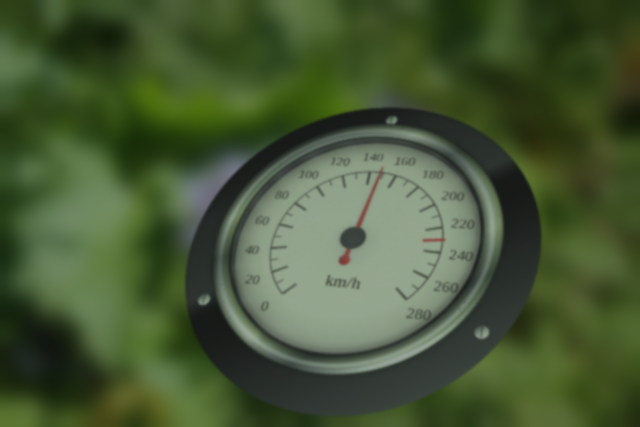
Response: 150 km/h
